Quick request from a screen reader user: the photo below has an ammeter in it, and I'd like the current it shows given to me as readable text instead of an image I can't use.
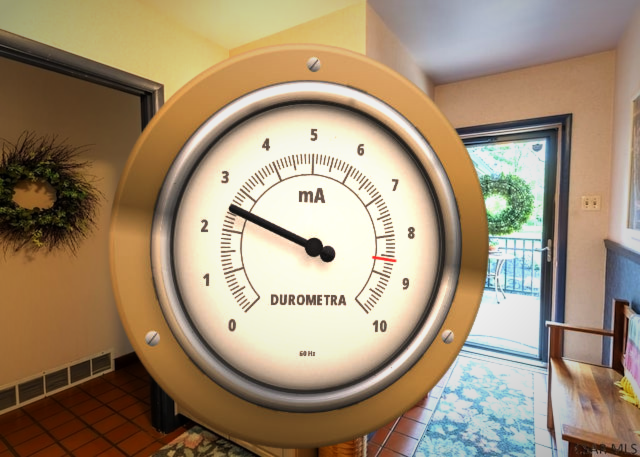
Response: 2.5 mA
